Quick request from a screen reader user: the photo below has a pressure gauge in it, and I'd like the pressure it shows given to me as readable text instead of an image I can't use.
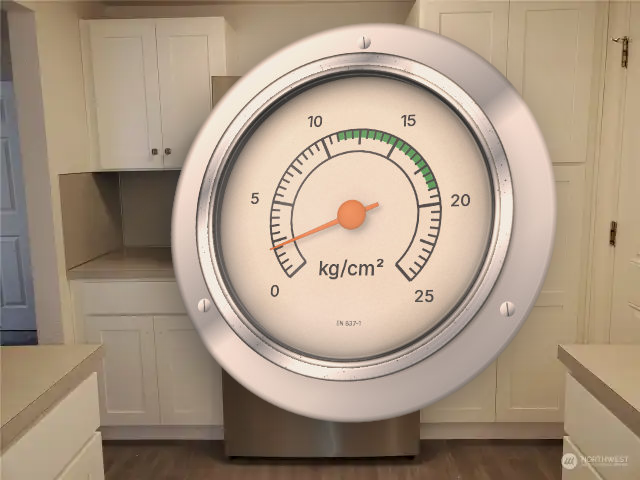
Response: 2 kg/cm²
